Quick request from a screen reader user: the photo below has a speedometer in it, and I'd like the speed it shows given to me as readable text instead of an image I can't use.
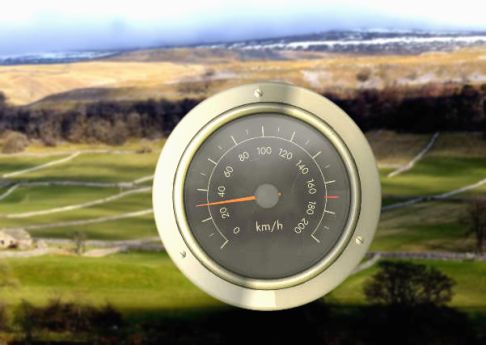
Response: 30 km/h
